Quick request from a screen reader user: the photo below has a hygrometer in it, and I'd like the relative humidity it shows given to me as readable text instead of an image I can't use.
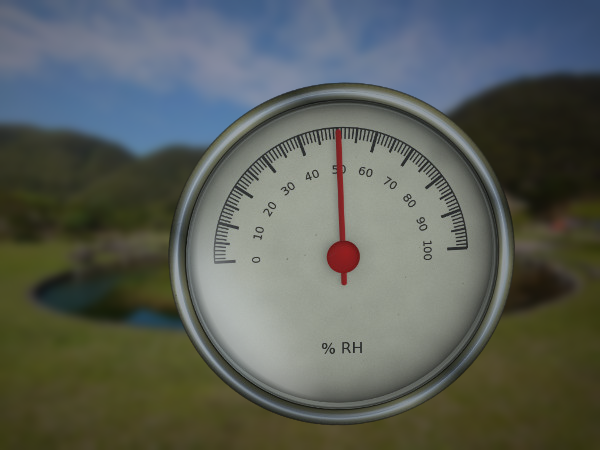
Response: 50 %
